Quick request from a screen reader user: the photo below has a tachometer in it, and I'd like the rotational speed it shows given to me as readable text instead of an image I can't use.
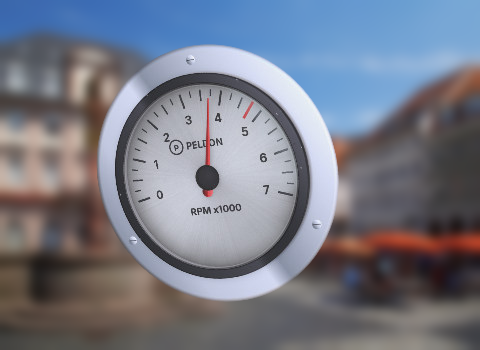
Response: 3750 rpm
